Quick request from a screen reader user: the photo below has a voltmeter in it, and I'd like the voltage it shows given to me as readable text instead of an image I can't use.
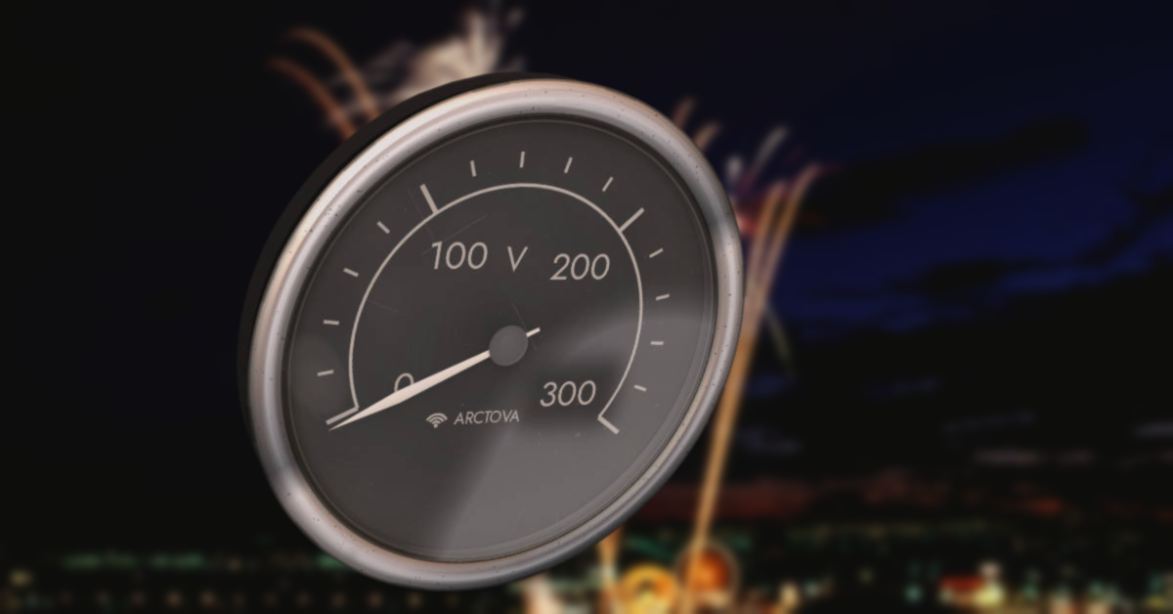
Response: 0 V
